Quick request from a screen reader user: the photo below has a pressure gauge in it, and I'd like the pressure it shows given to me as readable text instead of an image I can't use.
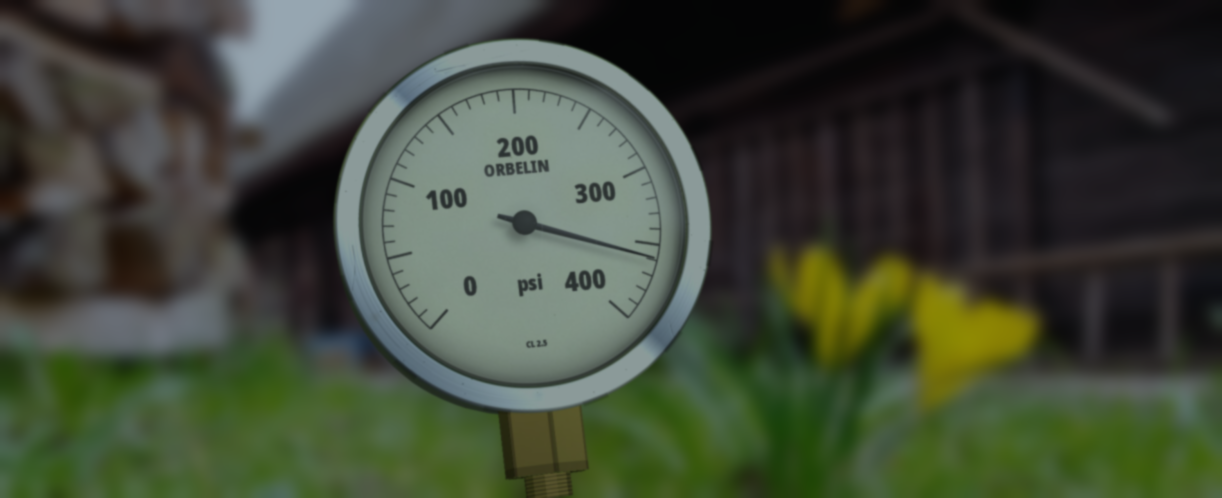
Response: 360 psi
